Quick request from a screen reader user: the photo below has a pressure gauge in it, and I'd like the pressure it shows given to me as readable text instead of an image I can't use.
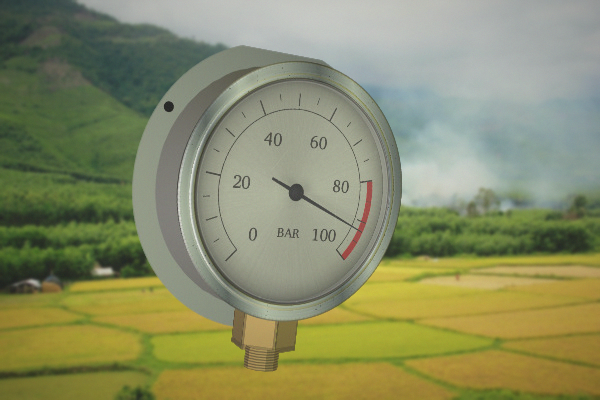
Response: 92.5 bar
